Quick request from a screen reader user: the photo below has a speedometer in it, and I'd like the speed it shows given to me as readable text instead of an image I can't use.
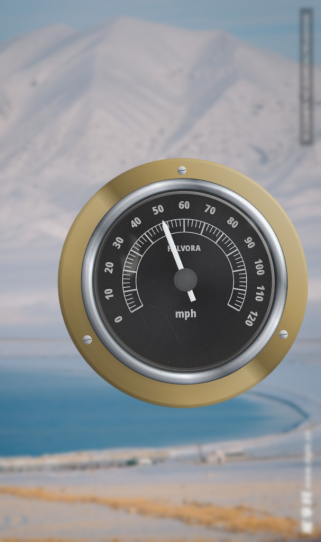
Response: 50 mph
